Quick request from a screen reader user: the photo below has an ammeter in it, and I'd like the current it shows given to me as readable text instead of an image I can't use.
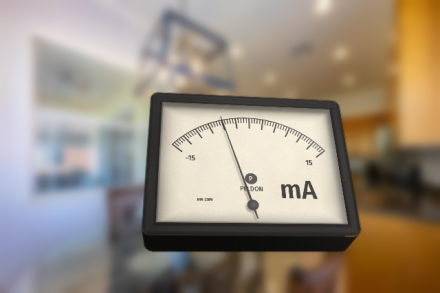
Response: -5 mA
